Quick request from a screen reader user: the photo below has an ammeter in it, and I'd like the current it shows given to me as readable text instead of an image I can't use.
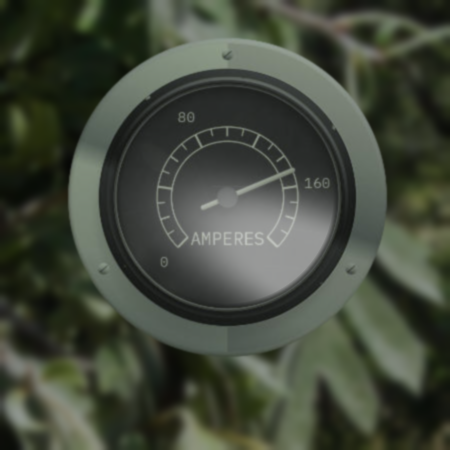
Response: 150 A
